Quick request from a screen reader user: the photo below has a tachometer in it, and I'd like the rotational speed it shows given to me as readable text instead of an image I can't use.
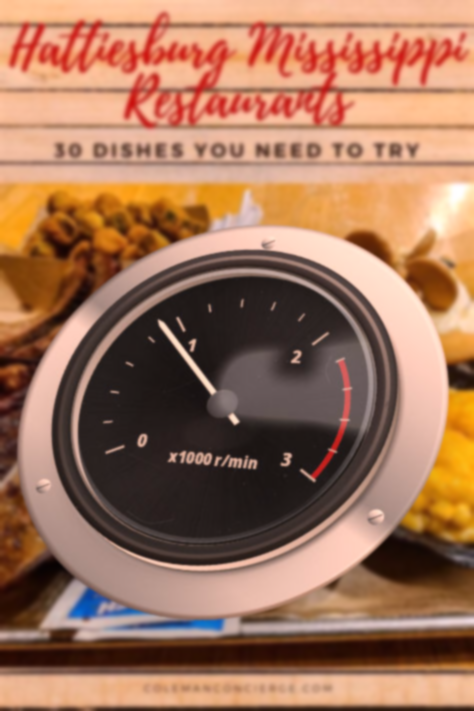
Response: 900 rpm
